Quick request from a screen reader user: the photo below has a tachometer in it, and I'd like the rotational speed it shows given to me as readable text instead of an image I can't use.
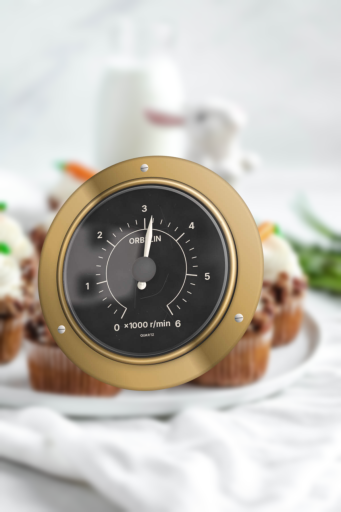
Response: 3200 rpm
